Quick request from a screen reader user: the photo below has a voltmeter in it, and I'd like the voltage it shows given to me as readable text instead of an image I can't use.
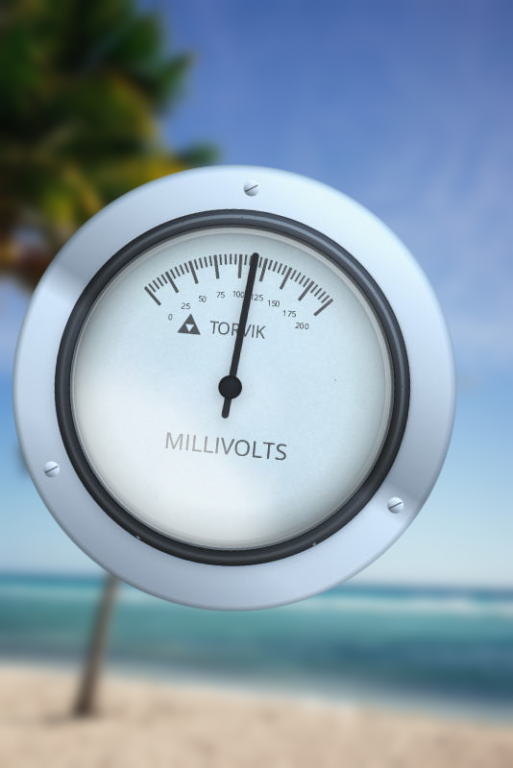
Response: 115 mV
